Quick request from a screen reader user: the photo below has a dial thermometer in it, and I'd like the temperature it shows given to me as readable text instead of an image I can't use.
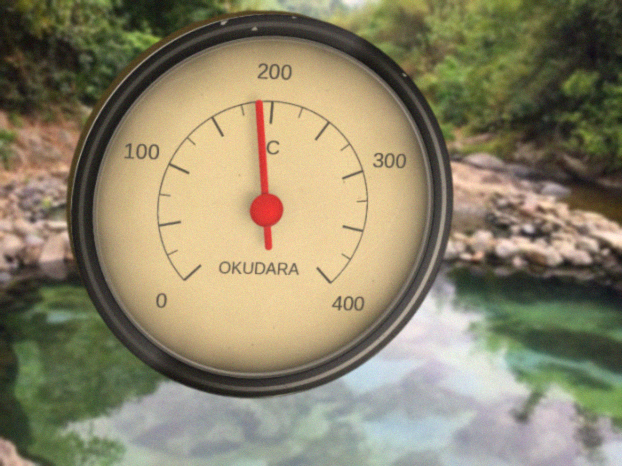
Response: 187.5 °C
